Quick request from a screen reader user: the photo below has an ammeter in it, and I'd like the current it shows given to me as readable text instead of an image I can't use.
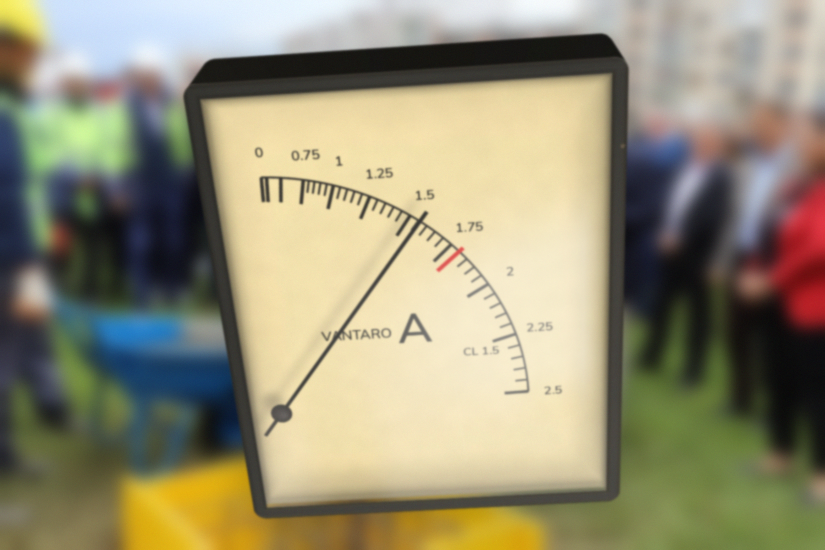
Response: 1.55 A
